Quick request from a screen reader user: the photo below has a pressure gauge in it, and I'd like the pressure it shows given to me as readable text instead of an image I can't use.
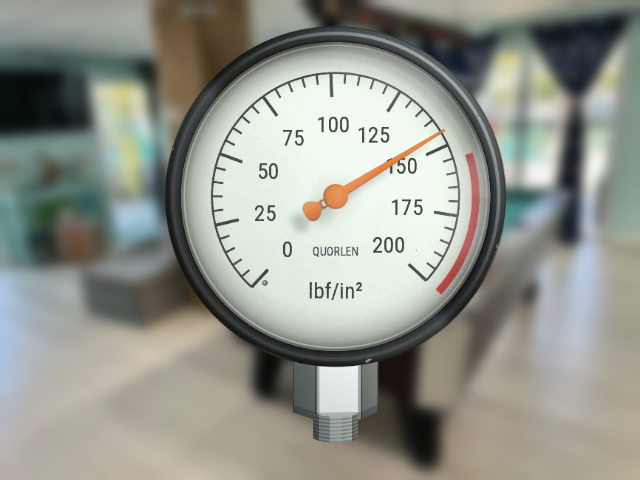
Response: 145 psi
